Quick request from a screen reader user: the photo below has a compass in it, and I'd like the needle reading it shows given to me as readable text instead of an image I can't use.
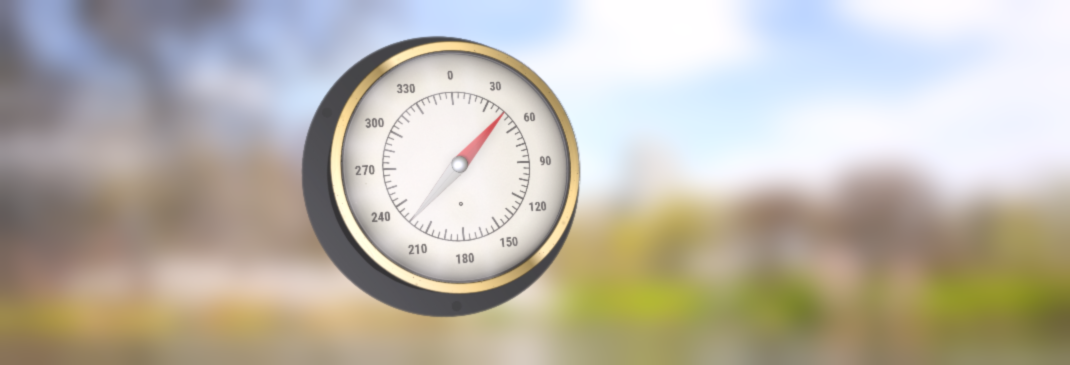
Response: 45 °
